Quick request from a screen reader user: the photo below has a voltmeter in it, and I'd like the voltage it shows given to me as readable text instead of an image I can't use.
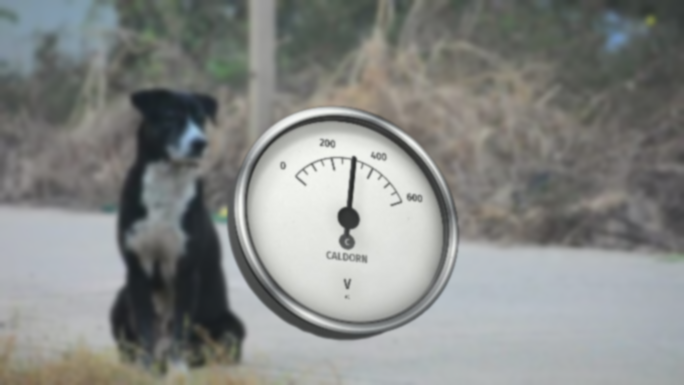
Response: 300 V
